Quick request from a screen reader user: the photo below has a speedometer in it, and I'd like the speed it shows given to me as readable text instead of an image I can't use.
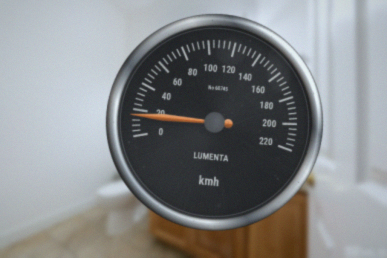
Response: 16 km/h
